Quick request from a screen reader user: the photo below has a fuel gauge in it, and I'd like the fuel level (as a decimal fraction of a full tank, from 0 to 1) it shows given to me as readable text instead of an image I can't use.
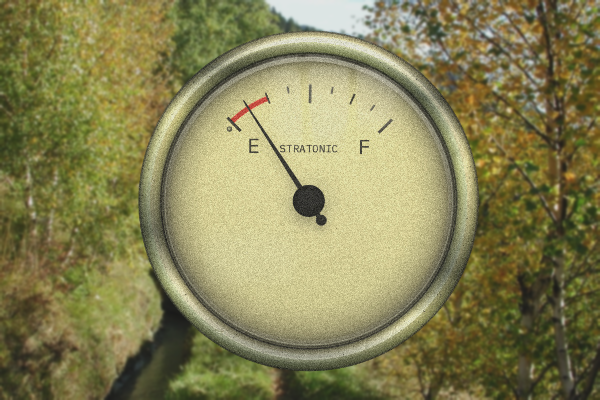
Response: 0.125
